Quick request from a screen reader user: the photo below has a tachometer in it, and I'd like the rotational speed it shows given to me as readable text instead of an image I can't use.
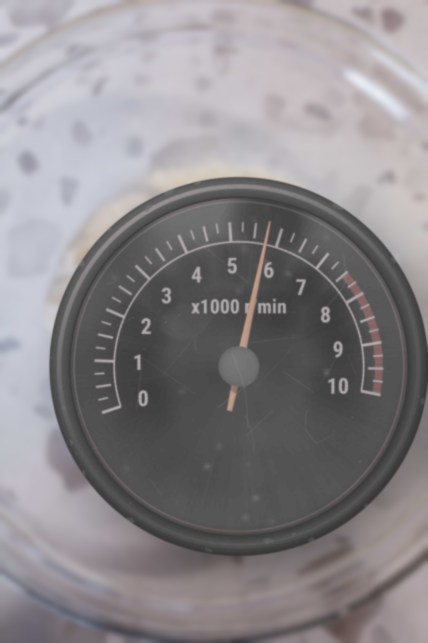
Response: 5750 rpm
